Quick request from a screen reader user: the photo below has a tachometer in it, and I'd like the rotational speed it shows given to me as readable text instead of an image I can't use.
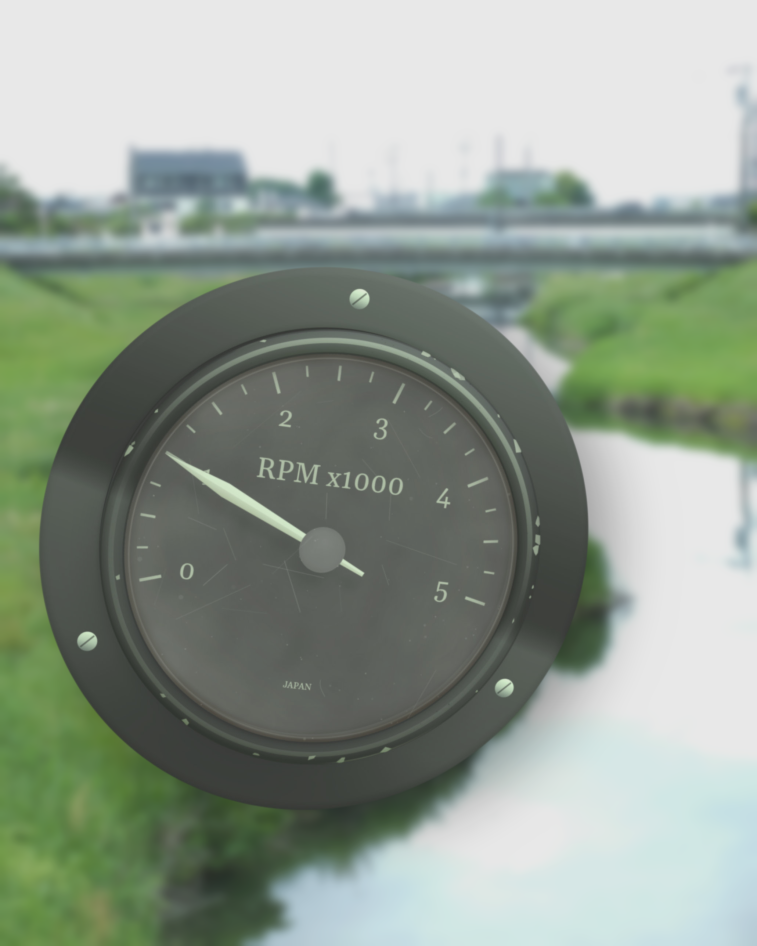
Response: 1000 rpm
